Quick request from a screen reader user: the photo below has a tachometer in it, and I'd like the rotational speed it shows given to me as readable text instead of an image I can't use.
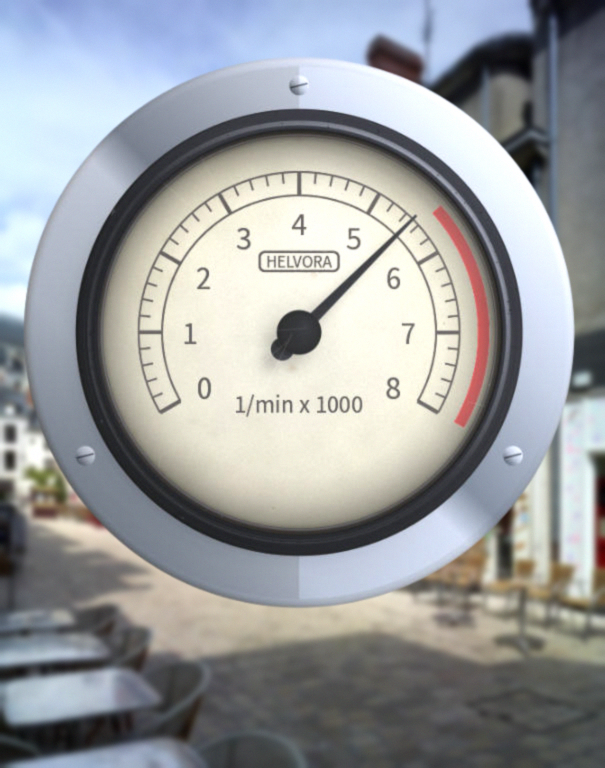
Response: 5500 rpm
